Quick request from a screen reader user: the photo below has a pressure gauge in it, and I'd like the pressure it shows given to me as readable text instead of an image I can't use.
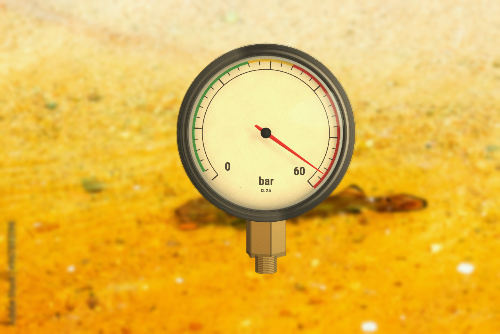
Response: 57 bar
